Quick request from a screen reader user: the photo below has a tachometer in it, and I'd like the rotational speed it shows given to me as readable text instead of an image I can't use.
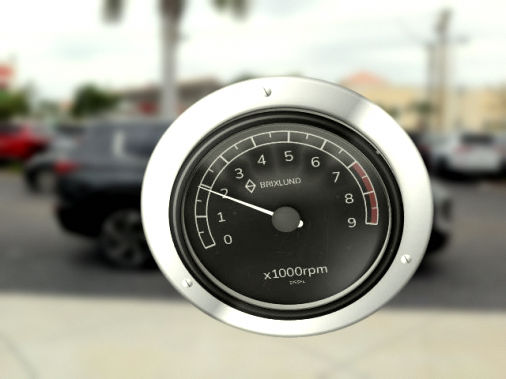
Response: 2000 rpm
